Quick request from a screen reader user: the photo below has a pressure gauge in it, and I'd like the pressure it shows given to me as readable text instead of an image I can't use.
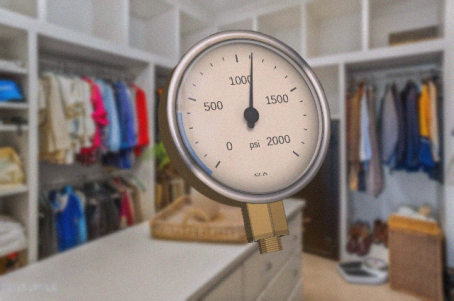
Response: 1100 psi
